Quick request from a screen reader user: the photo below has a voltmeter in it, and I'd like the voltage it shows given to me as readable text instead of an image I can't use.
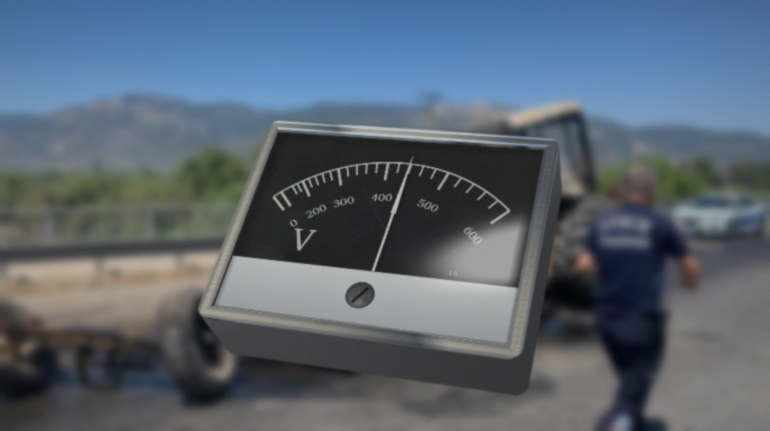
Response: 440 V
